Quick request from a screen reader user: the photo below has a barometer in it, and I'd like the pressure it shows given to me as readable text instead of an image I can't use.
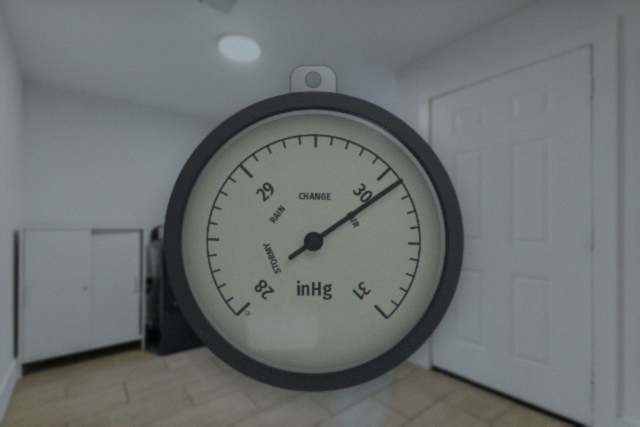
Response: 30.1 inHg
